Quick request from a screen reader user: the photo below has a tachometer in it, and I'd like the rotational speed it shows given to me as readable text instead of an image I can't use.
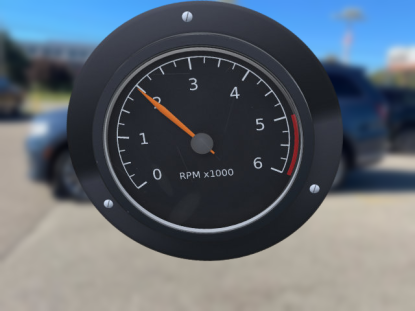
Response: 2000 rpm
